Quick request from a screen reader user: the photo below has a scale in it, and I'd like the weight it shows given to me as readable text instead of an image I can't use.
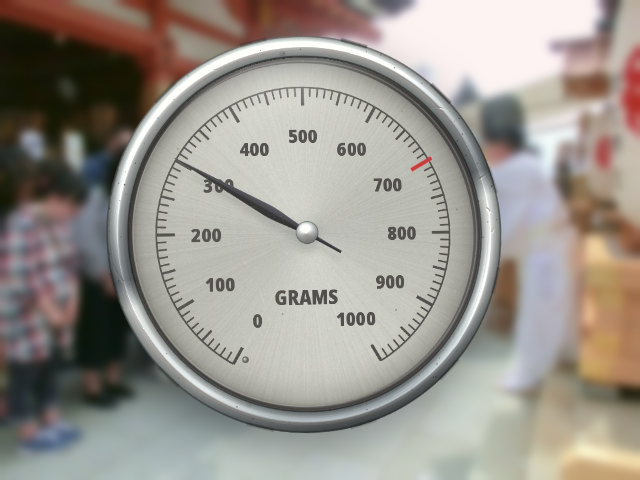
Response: 300 g
